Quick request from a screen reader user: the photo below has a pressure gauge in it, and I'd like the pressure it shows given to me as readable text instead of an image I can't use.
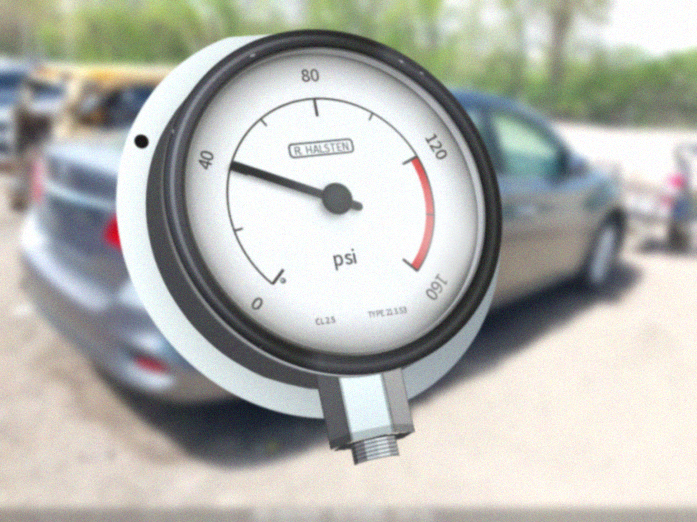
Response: 40 psi
